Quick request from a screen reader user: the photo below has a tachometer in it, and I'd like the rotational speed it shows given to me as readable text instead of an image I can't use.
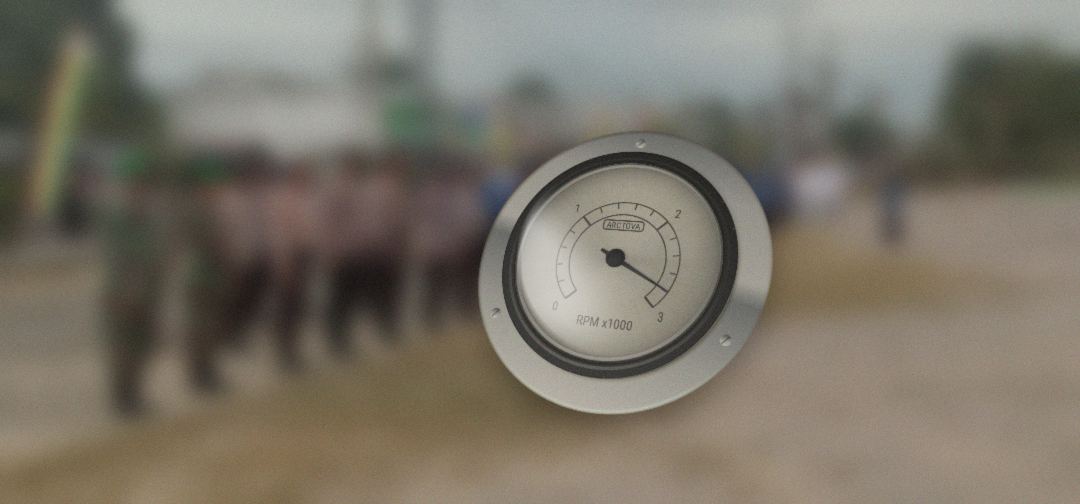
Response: 2800 rpm
